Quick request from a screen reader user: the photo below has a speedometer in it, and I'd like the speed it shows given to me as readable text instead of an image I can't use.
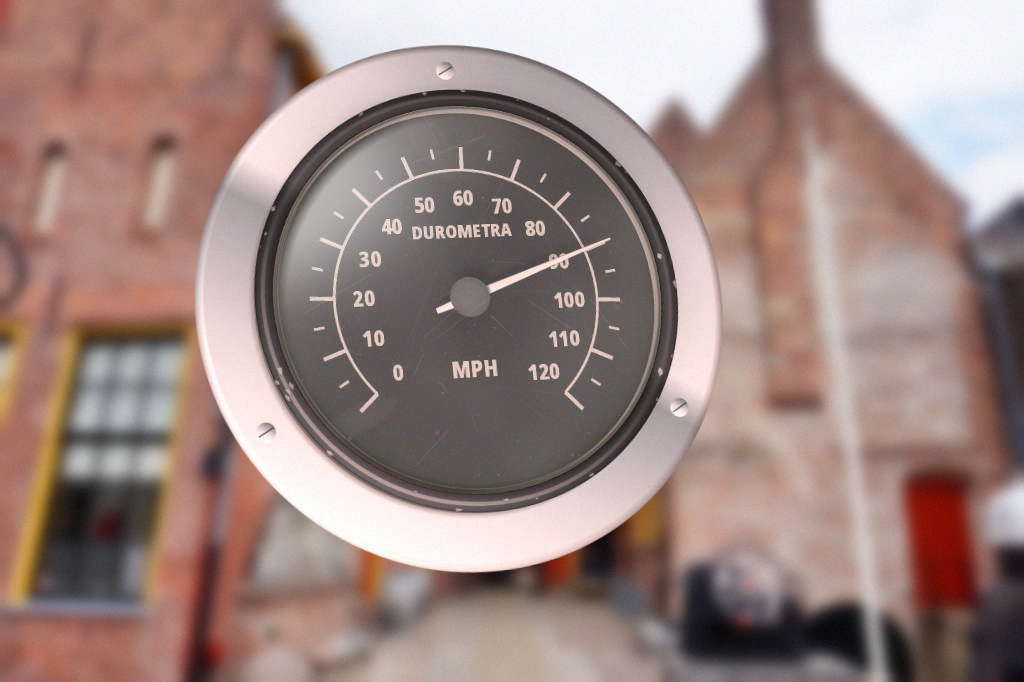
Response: 90 mph
